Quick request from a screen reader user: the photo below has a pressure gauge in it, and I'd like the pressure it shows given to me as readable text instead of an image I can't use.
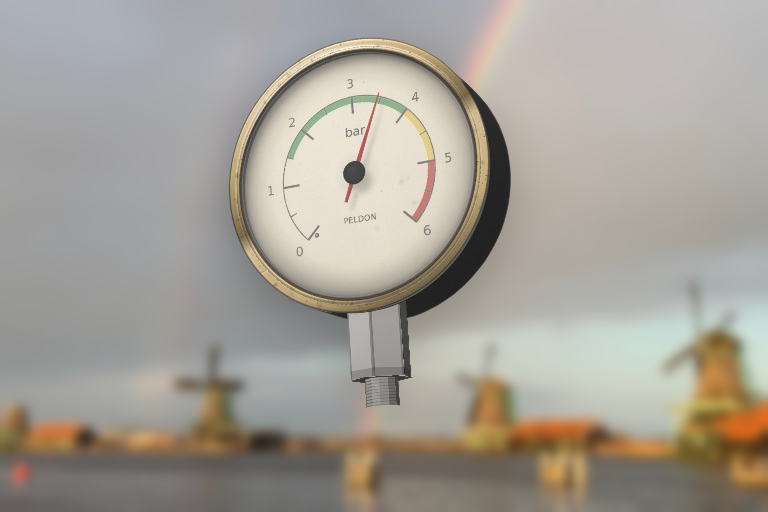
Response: 3.5 bar
